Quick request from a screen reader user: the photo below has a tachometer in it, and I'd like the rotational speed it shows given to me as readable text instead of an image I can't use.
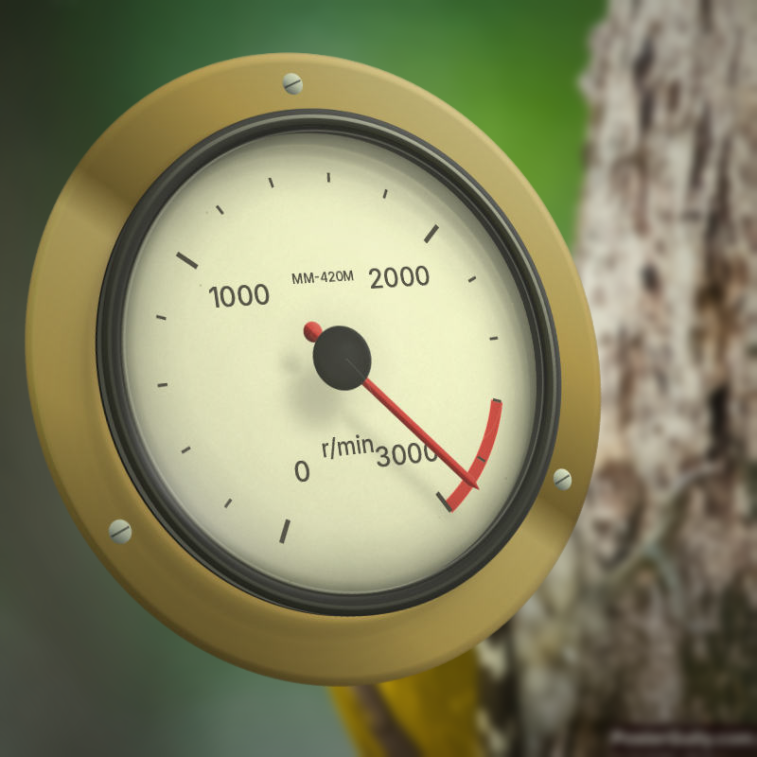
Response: 2900 rpm
